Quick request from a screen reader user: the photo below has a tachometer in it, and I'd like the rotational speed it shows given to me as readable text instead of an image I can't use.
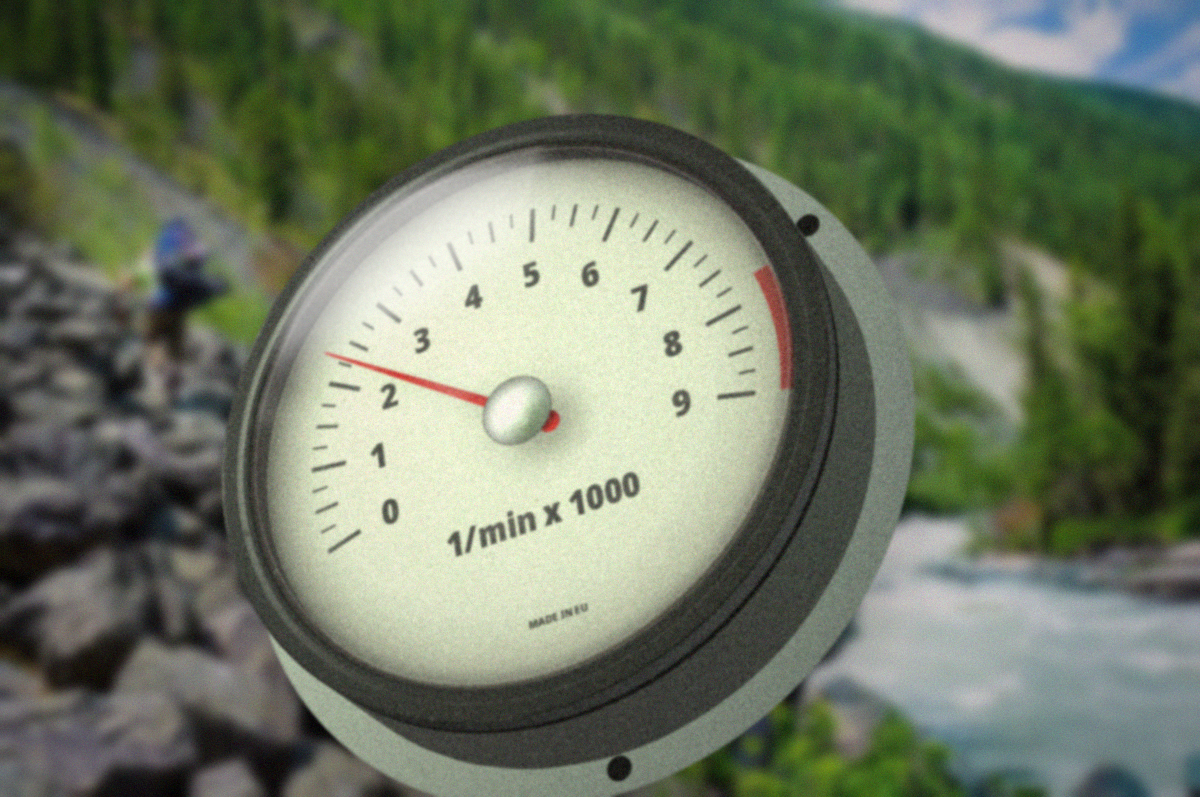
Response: 2250 rpm
